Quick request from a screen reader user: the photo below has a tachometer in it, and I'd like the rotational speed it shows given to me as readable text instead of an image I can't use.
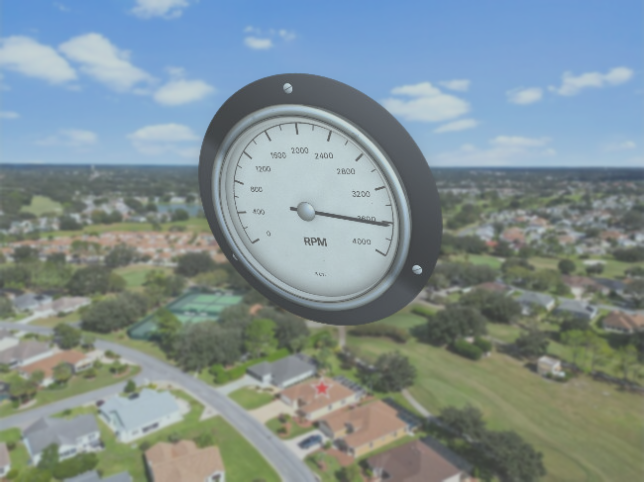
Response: 3600 rpm
